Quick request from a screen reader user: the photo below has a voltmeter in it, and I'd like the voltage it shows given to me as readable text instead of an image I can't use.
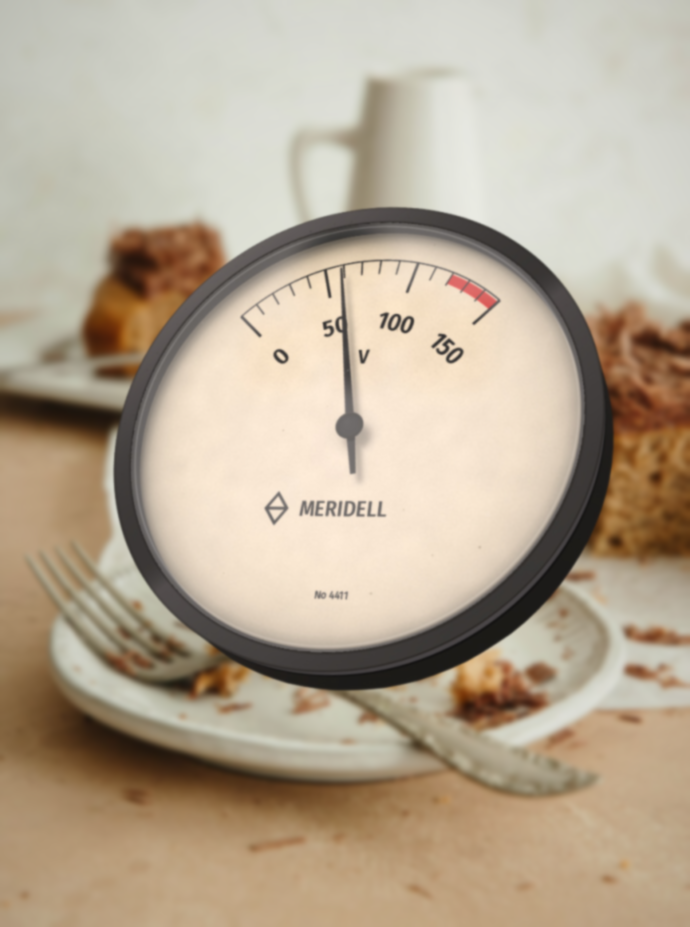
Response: 60 V
